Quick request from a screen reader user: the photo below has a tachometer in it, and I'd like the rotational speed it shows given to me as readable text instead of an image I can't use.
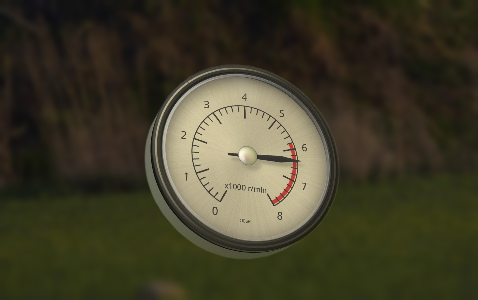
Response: 6400 rpm
